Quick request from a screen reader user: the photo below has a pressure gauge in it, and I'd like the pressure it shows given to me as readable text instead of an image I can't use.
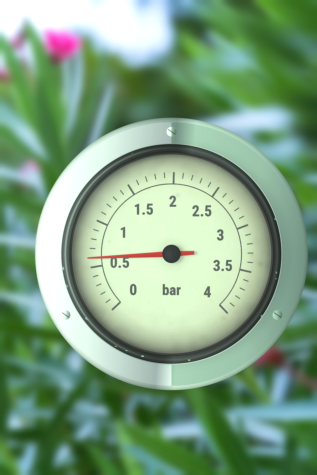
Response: 0.6 bar
